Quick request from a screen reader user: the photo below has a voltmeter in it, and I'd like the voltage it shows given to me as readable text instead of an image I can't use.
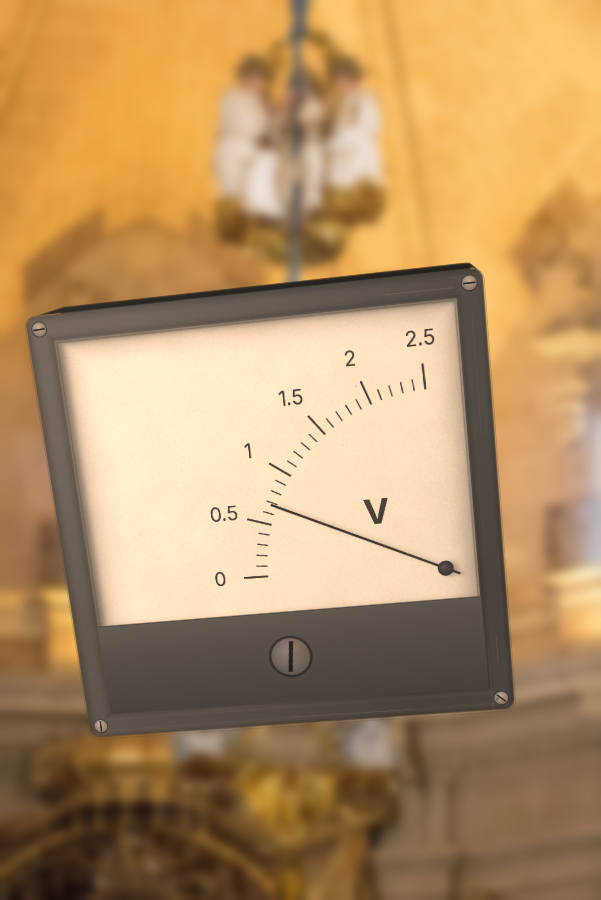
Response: 0.7 V
